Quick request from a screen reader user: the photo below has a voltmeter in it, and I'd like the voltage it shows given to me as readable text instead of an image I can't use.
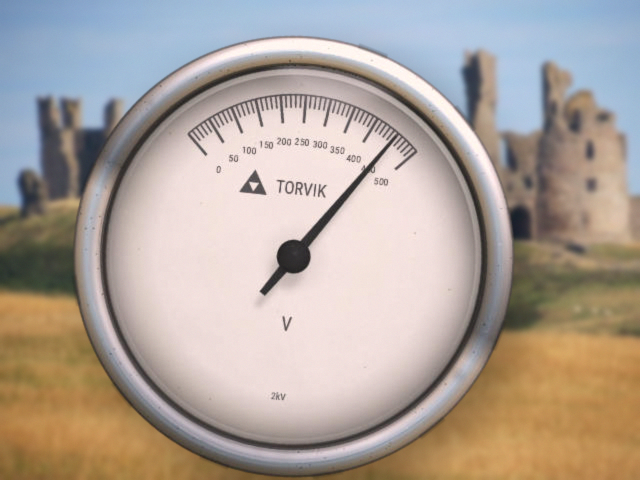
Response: 450 V
